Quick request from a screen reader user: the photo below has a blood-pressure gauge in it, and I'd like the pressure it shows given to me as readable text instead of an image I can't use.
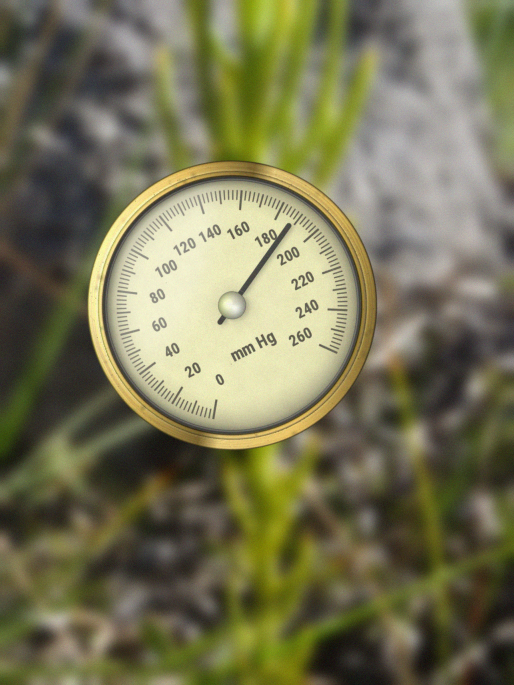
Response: 188 mmHg
